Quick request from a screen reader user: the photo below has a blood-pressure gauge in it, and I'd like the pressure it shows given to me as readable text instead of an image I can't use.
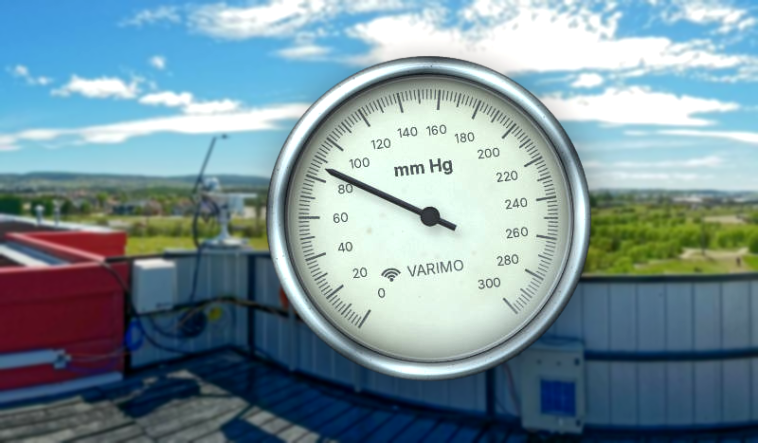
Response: 86 mmHg
